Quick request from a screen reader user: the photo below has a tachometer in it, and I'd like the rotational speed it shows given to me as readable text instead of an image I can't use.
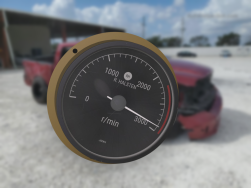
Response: 2900 rpm
